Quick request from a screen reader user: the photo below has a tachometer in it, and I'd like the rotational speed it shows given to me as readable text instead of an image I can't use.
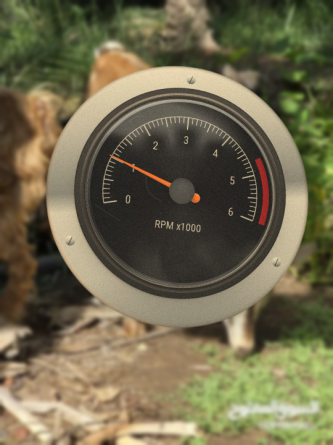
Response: 1000 rpm
